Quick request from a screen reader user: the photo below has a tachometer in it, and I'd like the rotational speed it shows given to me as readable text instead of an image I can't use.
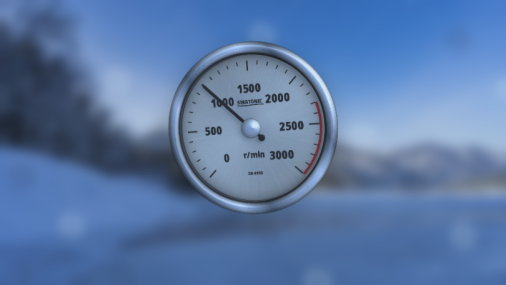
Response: 1000 rpm
